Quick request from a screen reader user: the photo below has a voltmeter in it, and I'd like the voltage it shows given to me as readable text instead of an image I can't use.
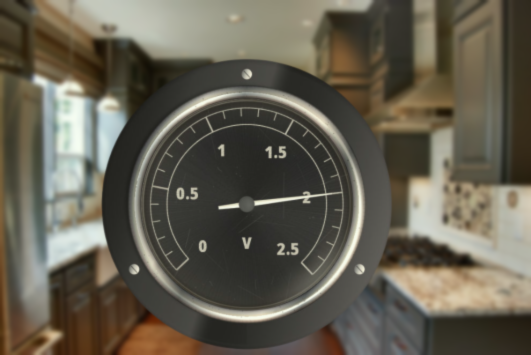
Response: 2 V
